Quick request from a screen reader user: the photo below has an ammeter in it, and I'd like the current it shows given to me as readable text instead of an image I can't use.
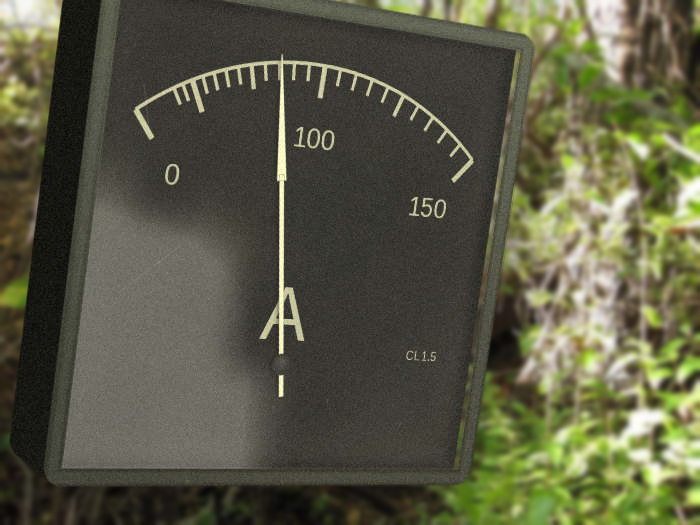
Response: 85 A
